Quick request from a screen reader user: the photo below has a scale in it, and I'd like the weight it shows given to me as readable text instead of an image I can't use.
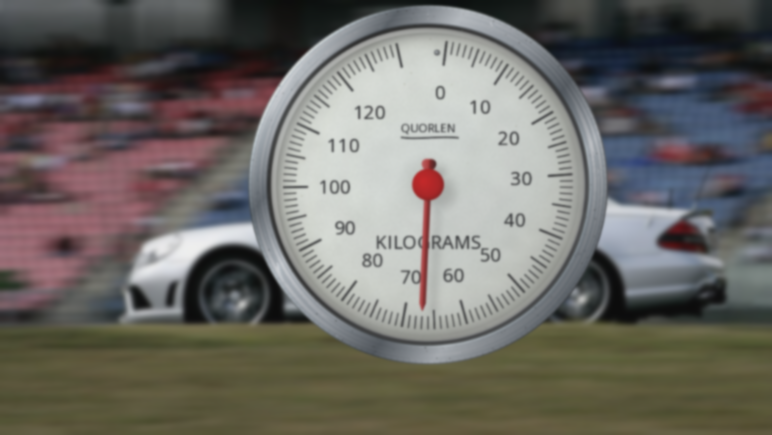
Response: 67 kg
